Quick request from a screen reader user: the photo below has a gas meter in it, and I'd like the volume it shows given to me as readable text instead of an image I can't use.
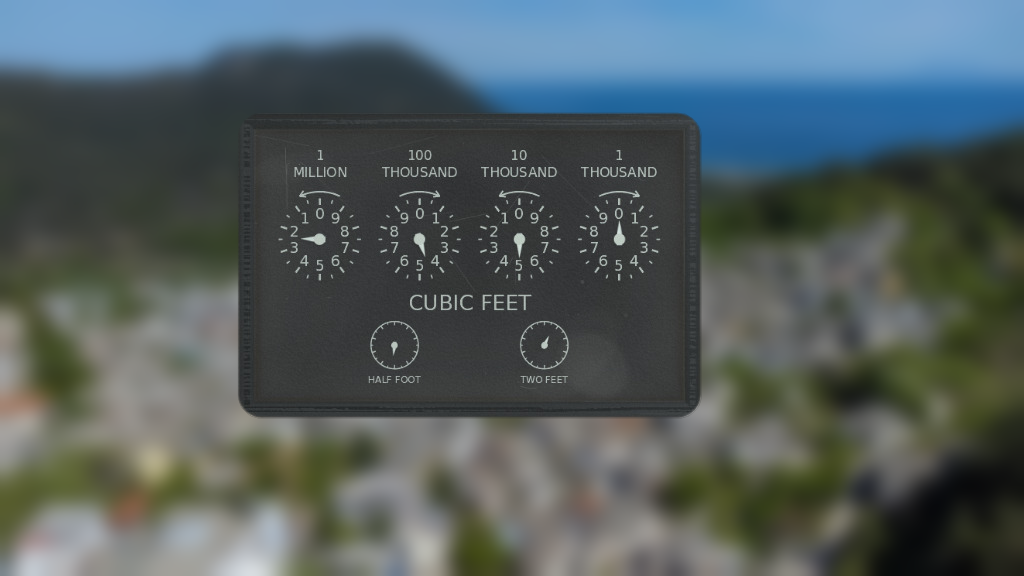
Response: 245000 ft³
